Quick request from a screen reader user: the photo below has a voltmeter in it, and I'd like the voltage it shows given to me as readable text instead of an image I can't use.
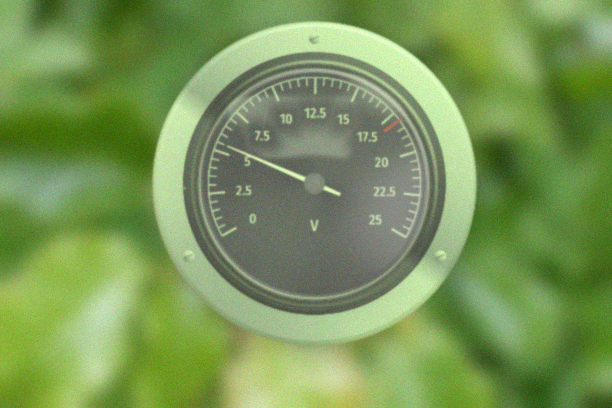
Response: 5.5 V
